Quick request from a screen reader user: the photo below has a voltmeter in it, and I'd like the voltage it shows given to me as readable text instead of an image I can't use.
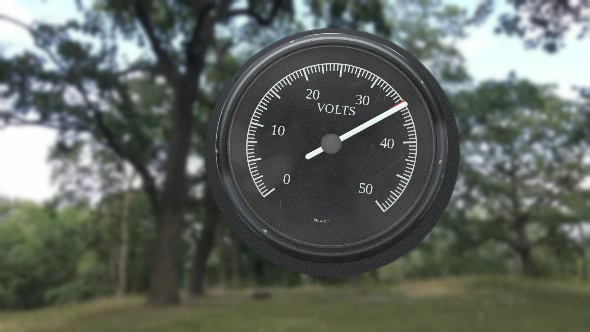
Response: 35 V
